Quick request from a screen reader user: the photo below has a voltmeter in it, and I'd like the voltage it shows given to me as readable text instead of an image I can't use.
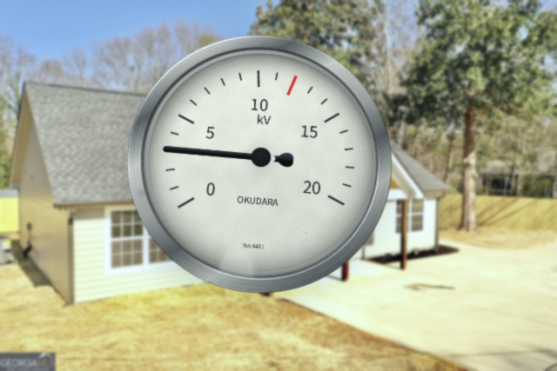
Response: 3 kV
